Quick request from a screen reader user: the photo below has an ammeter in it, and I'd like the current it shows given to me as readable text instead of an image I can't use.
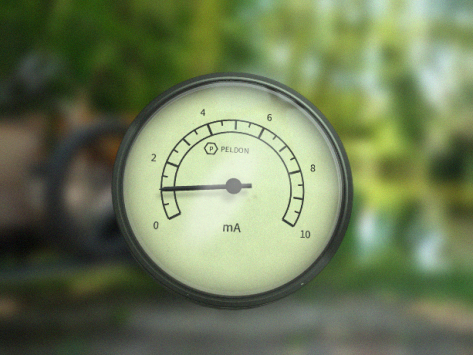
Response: 1 mA
